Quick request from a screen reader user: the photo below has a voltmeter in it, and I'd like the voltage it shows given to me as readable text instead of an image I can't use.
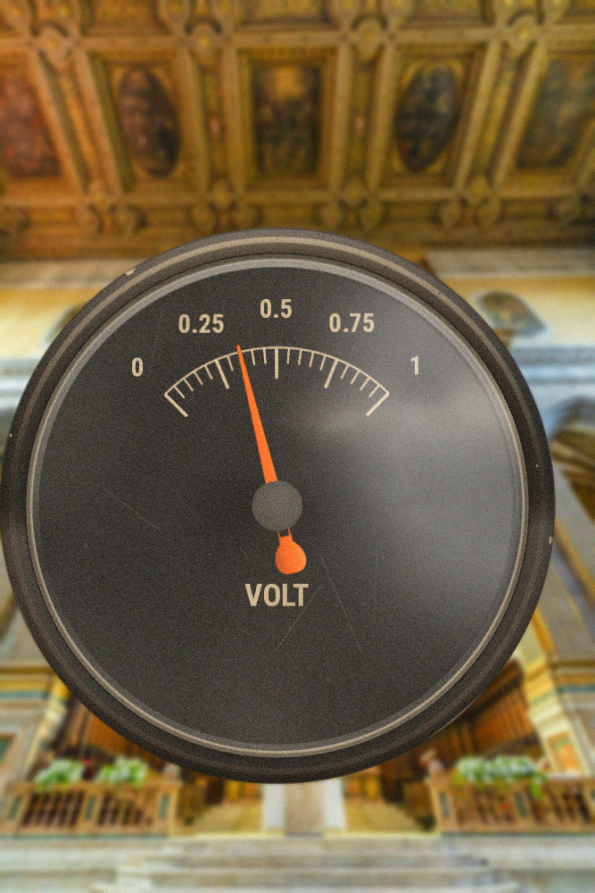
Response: 0.35 V
